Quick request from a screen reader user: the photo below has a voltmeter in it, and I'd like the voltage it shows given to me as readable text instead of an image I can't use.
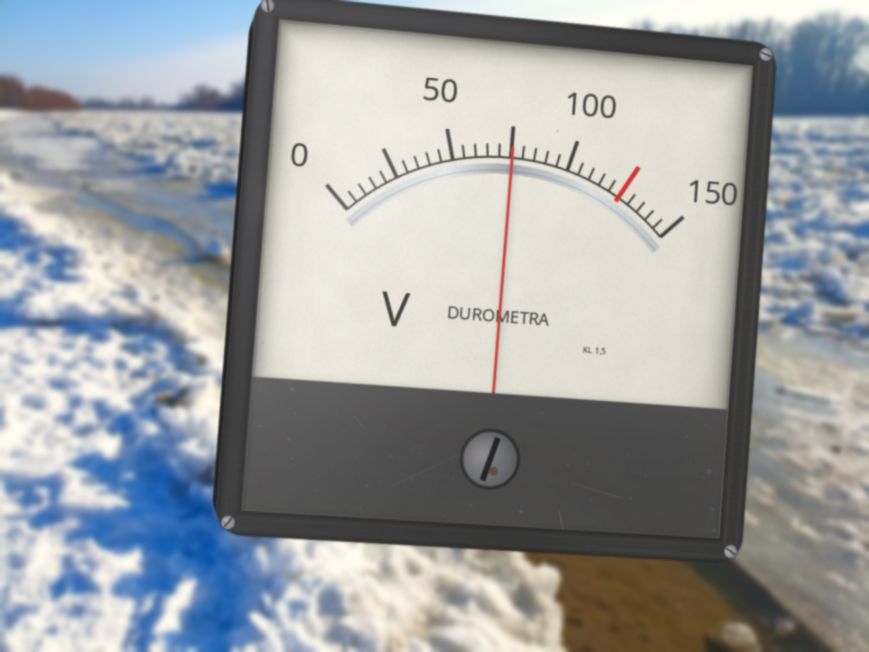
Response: 75 V
